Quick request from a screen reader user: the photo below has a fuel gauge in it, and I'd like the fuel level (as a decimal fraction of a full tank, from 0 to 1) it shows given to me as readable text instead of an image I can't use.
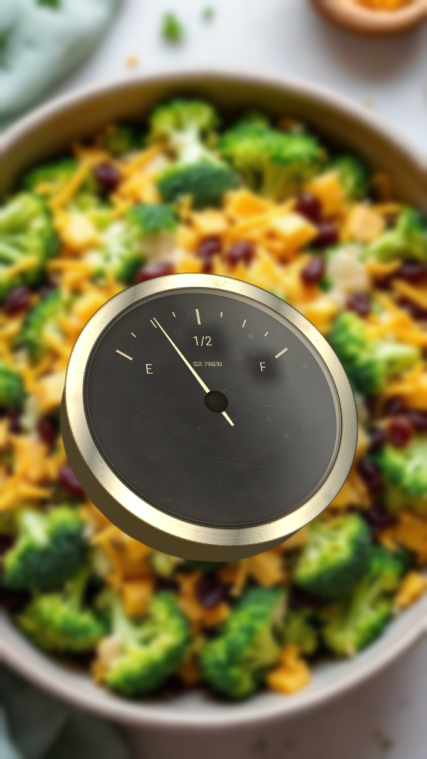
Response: 0.25
